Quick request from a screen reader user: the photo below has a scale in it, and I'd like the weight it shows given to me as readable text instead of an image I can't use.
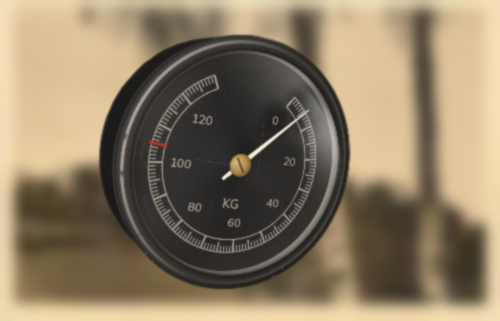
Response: 5 kg
